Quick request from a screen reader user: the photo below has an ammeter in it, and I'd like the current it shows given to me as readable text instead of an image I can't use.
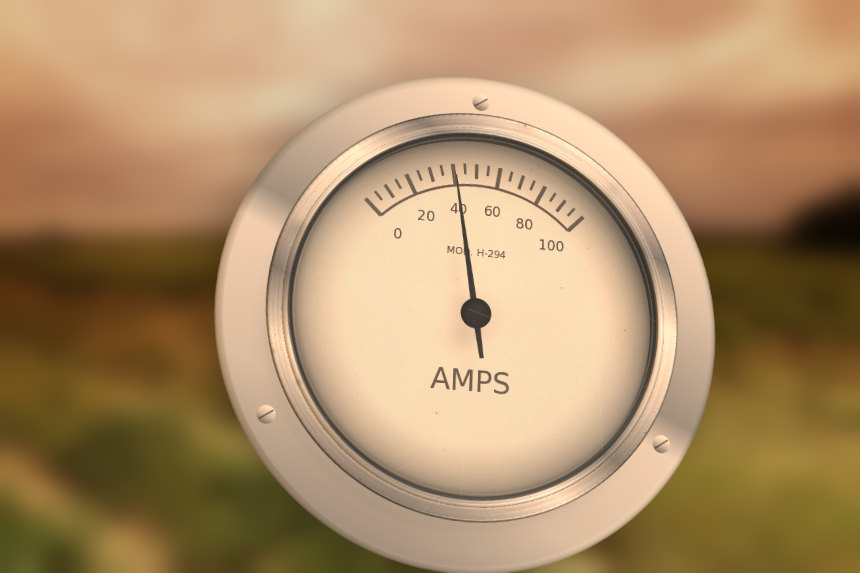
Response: 40 A
